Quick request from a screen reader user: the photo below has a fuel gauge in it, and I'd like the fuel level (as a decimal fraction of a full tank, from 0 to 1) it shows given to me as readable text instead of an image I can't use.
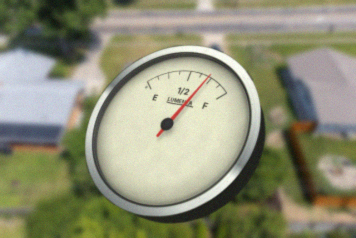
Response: 0.75
